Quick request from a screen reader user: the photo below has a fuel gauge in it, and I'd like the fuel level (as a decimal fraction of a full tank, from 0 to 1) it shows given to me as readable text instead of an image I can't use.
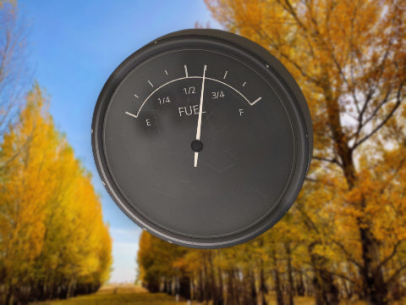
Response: 0.625
